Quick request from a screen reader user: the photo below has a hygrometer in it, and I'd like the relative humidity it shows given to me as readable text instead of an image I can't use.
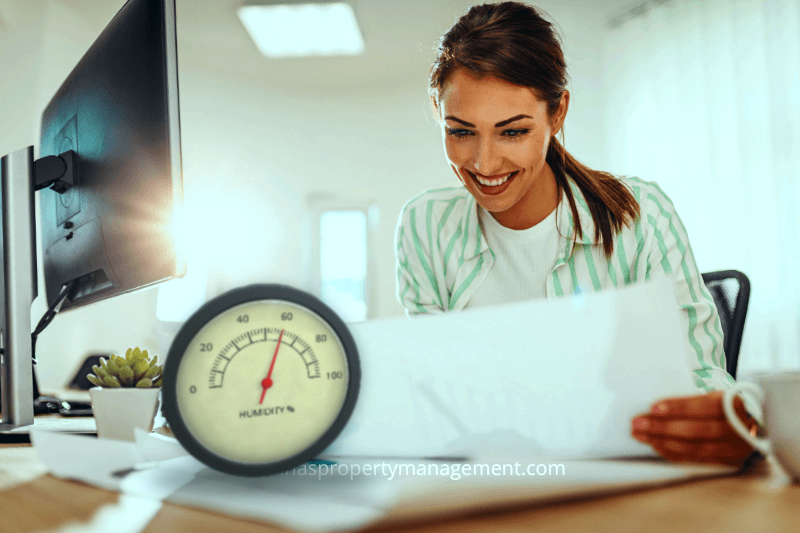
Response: 60 %
